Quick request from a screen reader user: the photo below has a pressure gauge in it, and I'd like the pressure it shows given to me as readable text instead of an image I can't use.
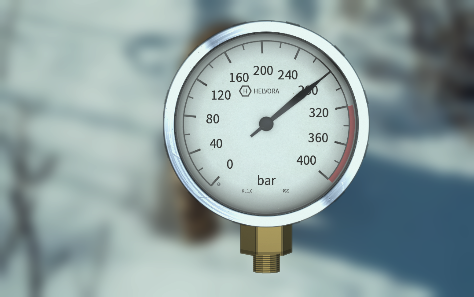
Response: 280 bar
